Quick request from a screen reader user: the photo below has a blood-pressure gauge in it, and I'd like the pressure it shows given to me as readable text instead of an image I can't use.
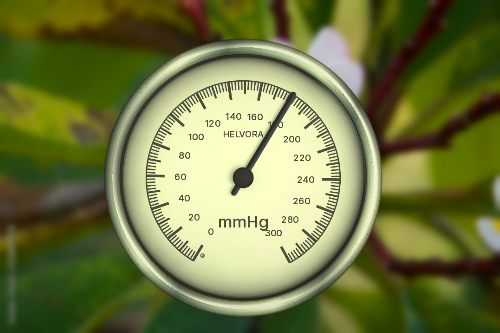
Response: 180 mmHg
